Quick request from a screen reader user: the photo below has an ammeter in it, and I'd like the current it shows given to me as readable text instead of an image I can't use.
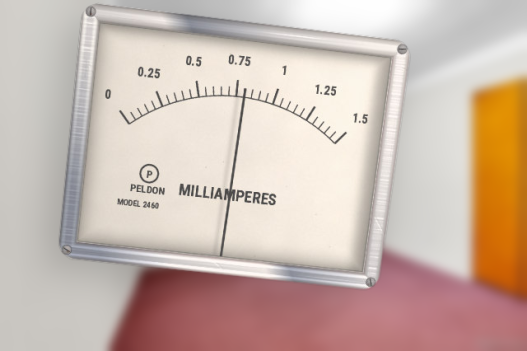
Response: 0.8 mA
